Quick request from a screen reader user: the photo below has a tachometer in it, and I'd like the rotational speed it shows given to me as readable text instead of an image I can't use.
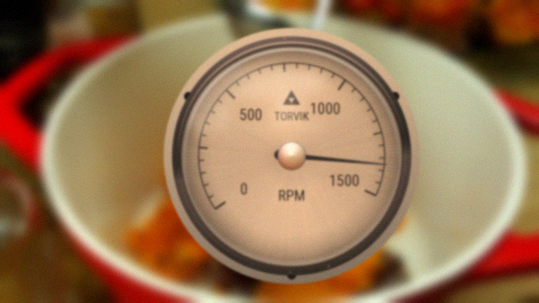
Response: 1375 rpm
